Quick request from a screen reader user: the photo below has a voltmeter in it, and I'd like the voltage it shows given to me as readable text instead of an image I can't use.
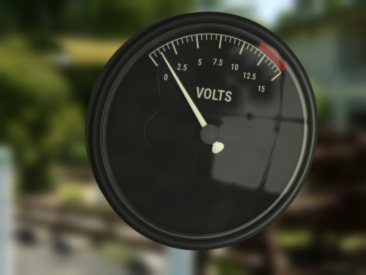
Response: 1 V
